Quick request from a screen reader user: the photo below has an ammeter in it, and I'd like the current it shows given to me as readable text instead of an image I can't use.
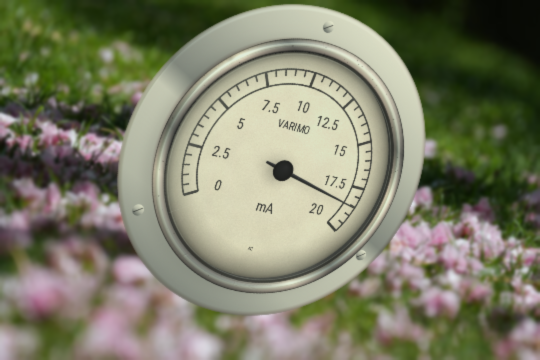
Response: 18.5 mA
